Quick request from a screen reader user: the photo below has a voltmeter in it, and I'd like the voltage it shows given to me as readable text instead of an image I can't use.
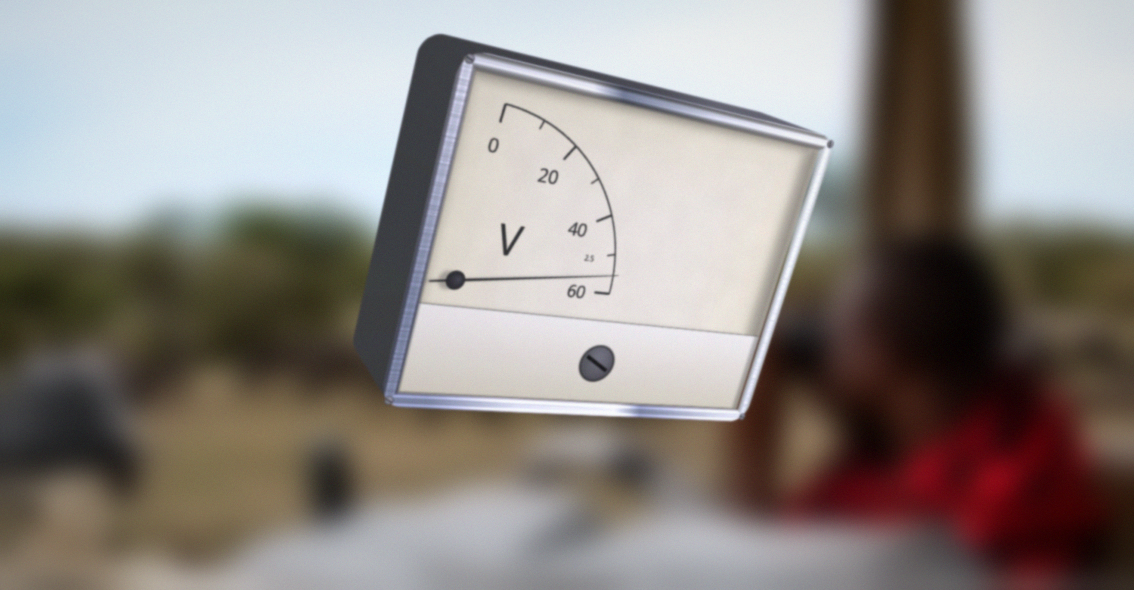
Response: 55 V
